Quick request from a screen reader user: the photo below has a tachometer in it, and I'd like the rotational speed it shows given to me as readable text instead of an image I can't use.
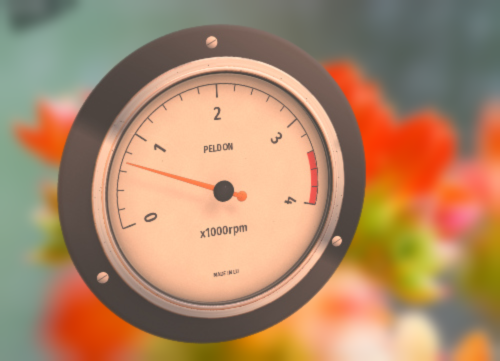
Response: 700 rpm
